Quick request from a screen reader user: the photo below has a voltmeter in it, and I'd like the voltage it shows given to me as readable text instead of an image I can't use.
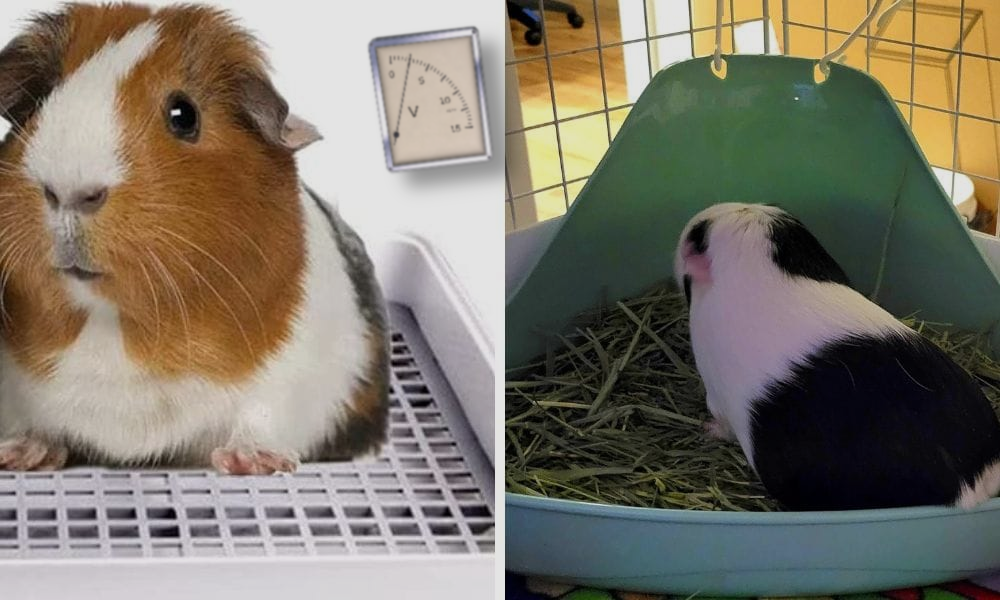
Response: 2.5 V
